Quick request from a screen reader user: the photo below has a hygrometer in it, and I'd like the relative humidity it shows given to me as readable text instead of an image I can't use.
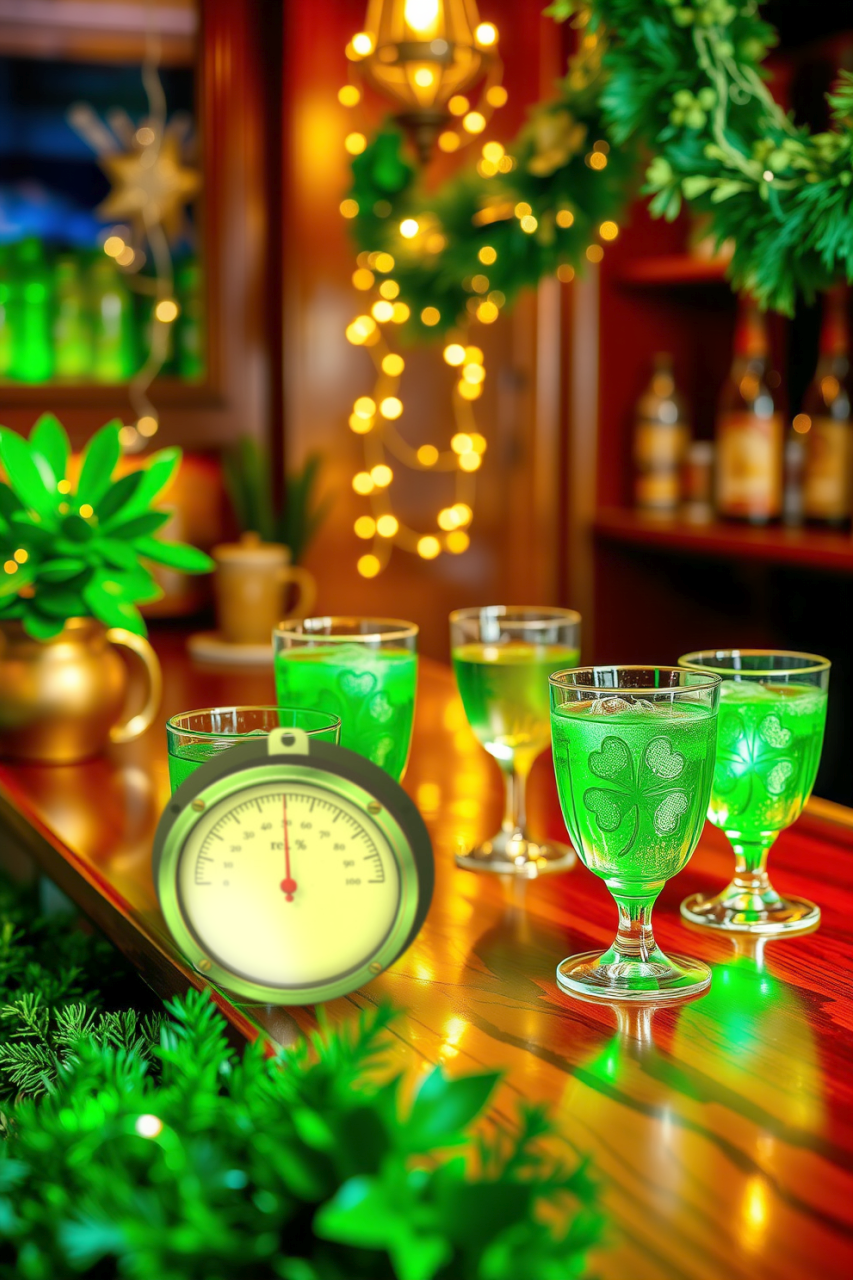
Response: 50 %
